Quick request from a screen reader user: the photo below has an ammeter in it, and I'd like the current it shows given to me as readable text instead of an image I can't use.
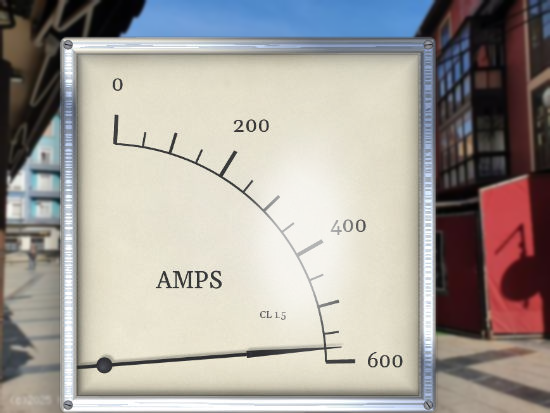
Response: 575 A
